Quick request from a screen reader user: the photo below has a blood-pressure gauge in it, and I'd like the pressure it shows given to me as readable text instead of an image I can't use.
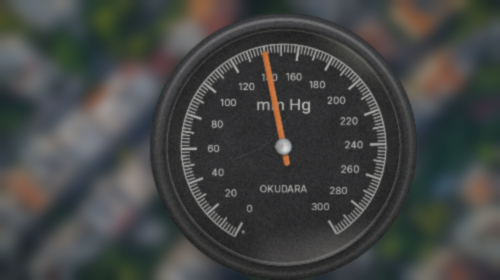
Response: 140 mmHg
